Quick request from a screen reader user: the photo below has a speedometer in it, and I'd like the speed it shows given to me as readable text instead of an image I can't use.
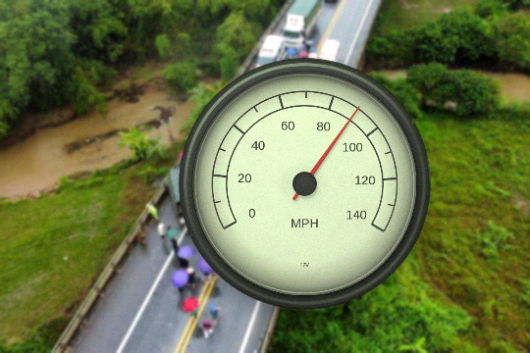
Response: 90 mph
